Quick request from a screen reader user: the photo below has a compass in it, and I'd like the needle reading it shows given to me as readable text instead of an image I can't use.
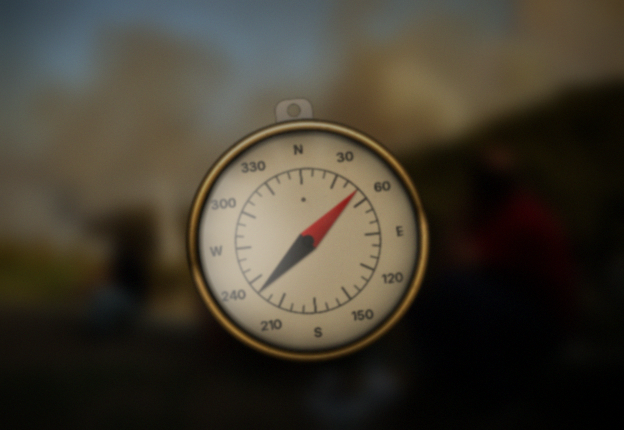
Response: 50 °
